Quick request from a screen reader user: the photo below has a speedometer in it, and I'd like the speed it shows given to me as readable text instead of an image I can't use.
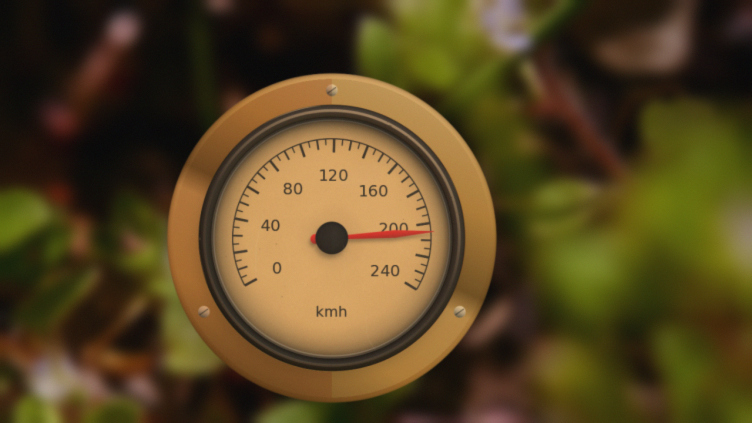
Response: 205 km/h
